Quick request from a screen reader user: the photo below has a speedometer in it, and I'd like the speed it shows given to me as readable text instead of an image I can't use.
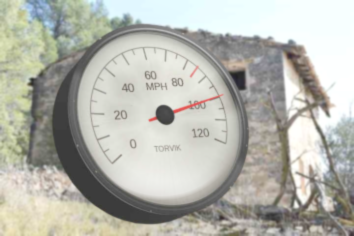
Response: 100 mph
